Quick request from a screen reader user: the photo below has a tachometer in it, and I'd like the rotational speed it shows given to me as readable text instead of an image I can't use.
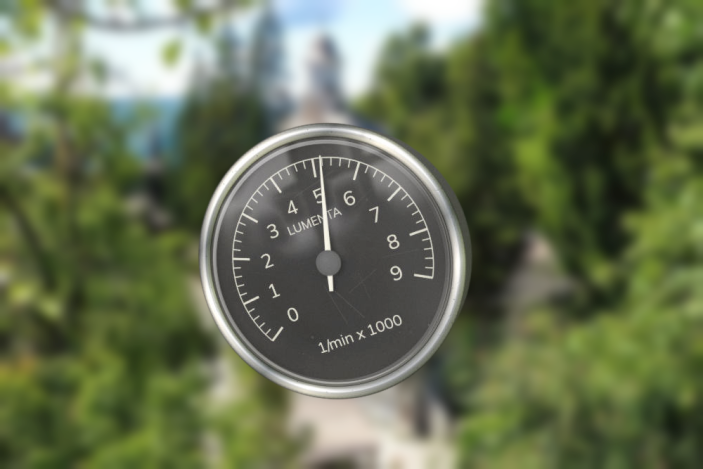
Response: 5200 rpm
